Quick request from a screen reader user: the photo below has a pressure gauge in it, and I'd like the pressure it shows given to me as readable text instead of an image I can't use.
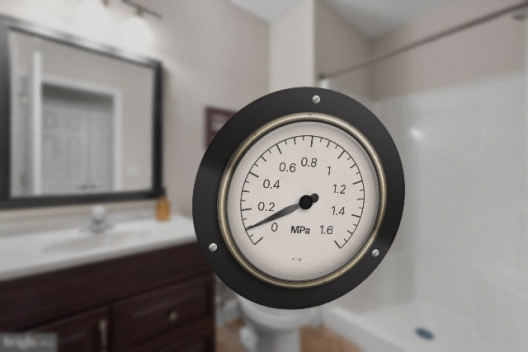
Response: 0.1 MPa
